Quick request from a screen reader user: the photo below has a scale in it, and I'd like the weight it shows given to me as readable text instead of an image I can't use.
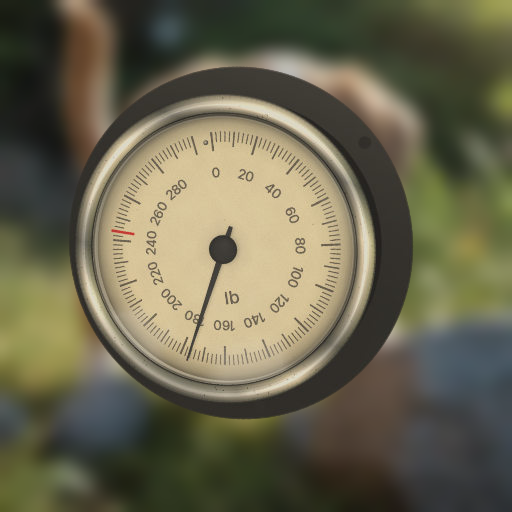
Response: 176 lb
